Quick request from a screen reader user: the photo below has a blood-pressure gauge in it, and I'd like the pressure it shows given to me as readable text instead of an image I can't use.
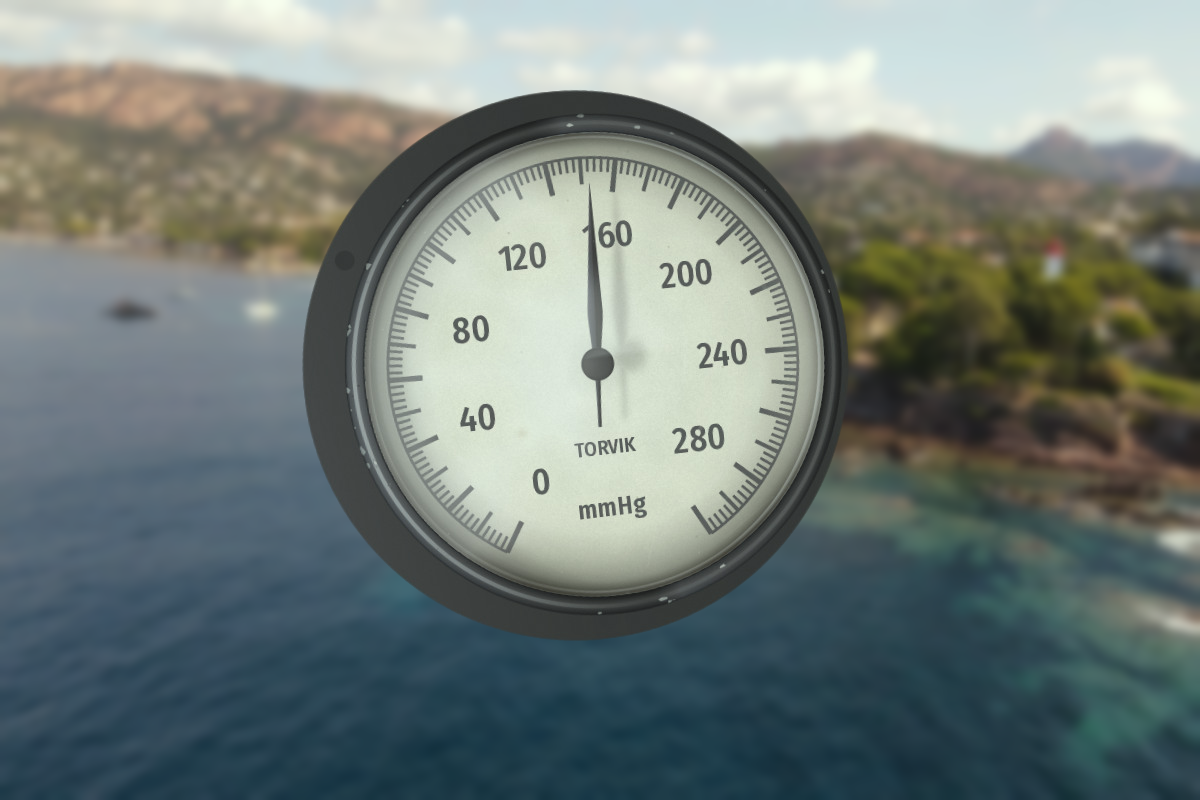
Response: 152 mmHg
